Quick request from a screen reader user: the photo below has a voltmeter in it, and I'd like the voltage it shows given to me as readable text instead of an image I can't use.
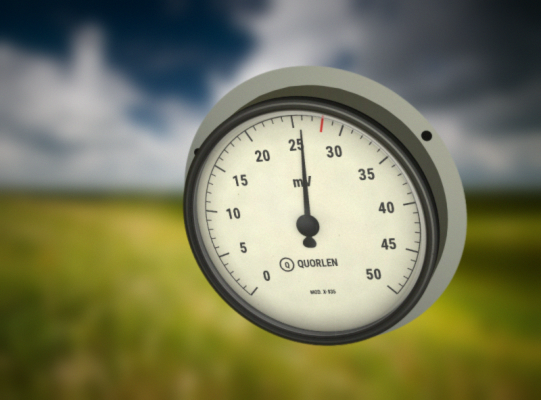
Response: 26 mV
